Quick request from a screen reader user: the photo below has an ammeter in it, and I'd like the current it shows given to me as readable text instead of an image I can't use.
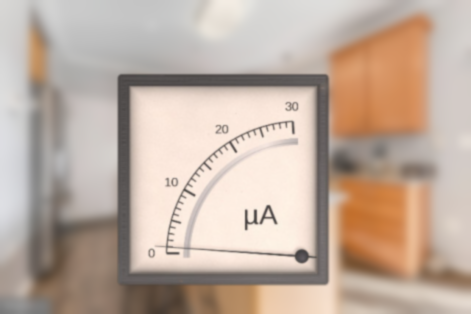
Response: 1 µA
